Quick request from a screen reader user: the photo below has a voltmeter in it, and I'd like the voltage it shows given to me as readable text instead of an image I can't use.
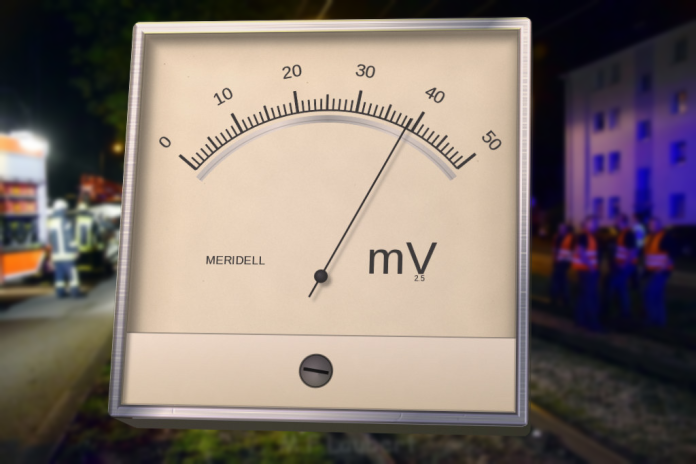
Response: 39 mV
